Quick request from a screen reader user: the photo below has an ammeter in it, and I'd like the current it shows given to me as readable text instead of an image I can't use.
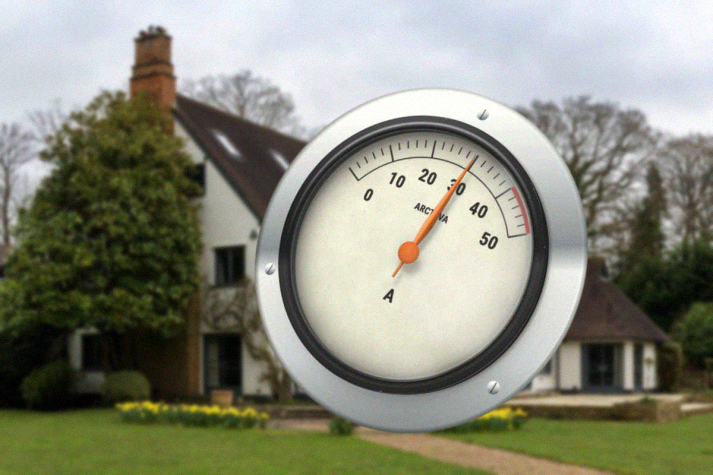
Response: 30 A
